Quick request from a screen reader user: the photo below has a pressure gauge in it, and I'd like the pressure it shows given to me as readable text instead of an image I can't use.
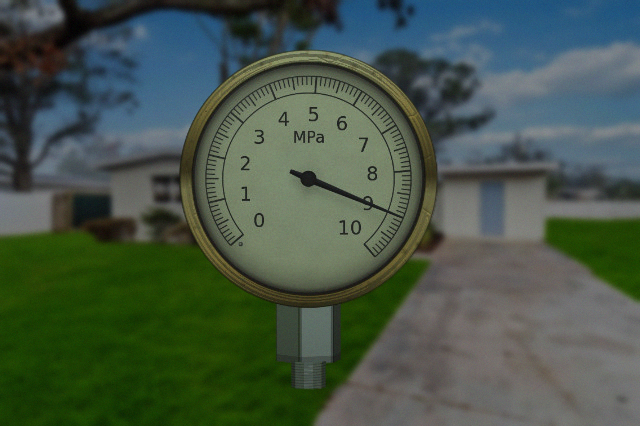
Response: 9 MPa
